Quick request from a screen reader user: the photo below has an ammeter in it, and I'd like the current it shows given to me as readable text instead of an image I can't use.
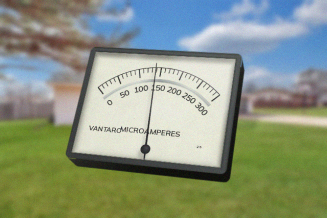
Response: 140 µA
